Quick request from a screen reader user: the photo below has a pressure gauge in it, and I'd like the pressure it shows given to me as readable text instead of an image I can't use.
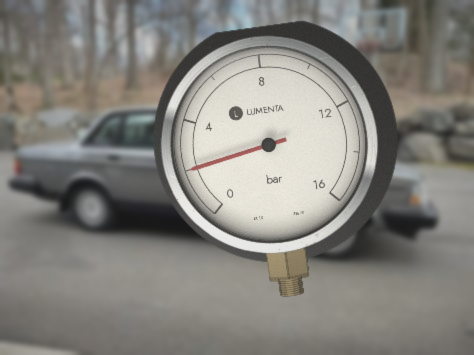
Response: 2 bar
